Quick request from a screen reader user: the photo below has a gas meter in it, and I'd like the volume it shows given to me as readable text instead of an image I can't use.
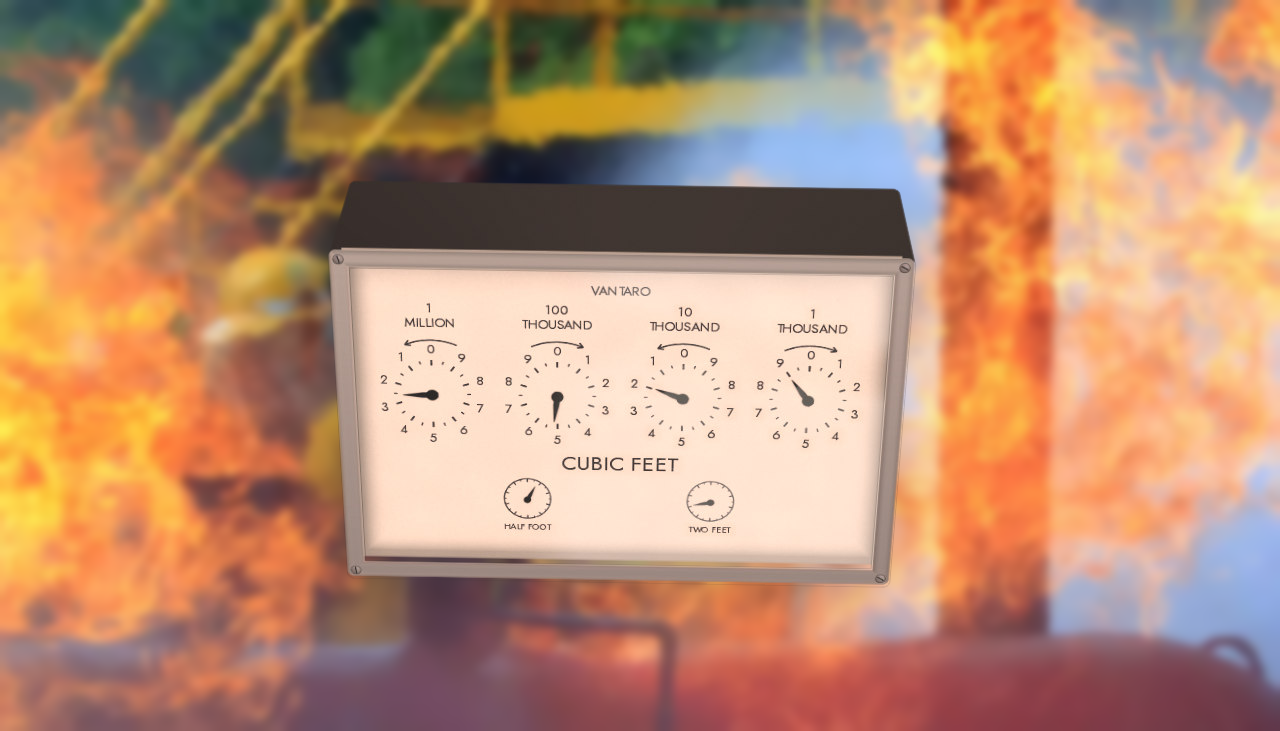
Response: 251900 ft³
